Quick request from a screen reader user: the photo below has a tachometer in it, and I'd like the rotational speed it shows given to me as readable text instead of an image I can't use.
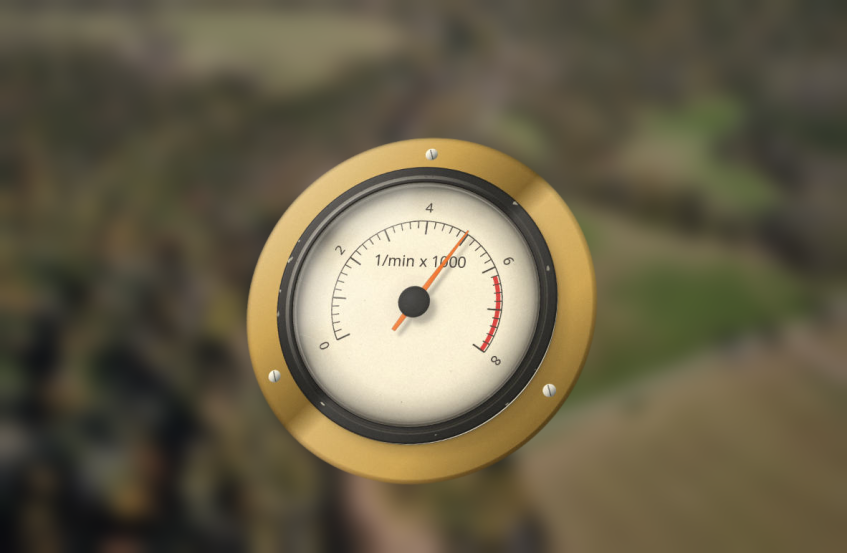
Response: 5000 rpm
